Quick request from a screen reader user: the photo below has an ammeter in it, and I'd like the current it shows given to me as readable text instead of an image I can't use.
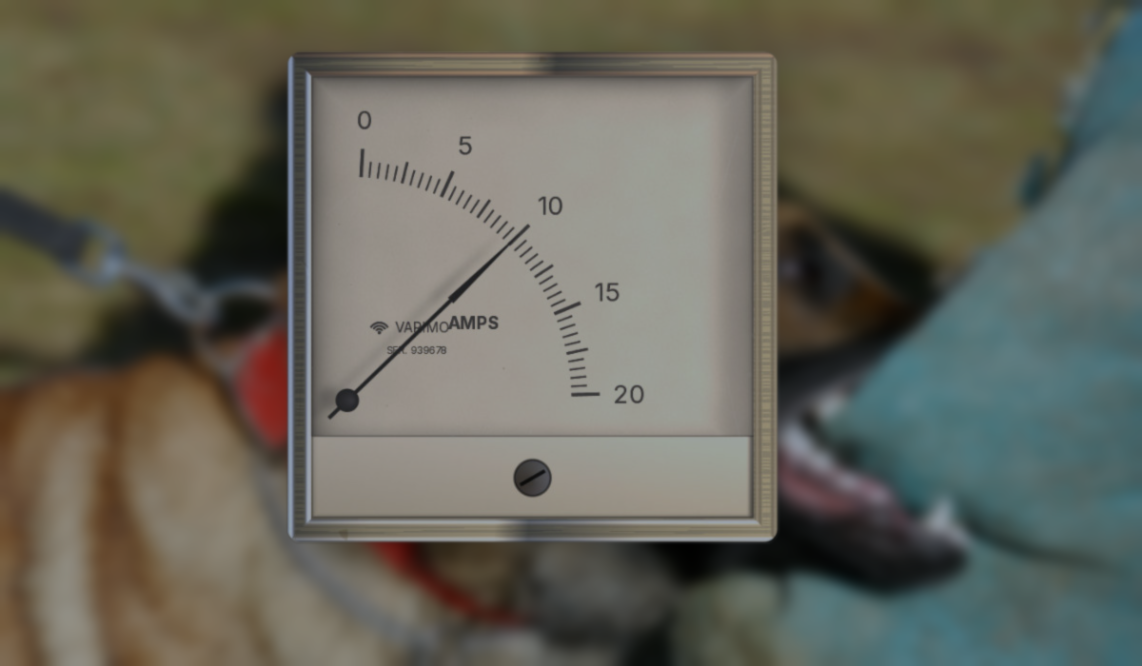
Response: 10 A
